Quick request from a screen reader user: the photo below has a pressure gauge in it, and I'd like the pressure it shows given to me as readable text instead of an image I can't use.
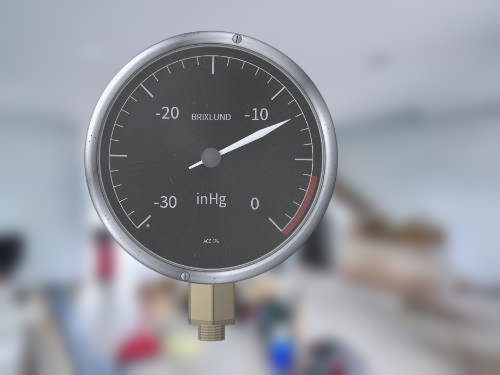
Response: -8 inHg
